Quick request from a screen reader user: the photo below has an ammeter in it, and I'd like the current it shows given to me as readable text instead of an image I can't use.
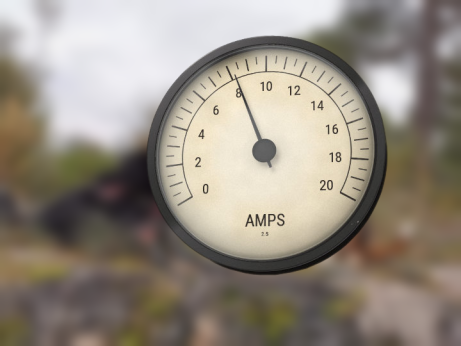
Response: 8.25 A
